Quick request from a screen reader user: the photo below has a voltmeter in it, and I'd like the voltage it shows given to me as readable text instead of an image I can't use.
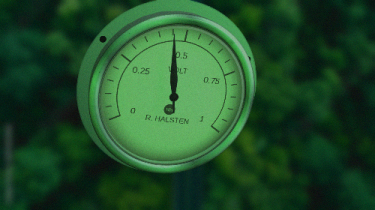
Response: 0.45 V
